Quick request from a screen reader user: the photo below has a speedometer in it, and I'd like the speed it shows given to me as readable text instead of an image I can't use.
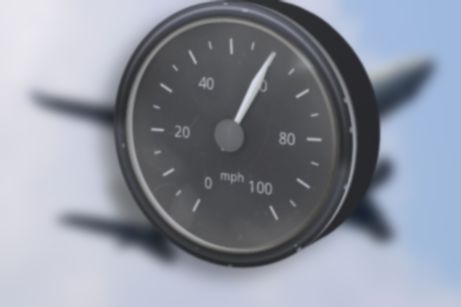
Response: 60 mph
